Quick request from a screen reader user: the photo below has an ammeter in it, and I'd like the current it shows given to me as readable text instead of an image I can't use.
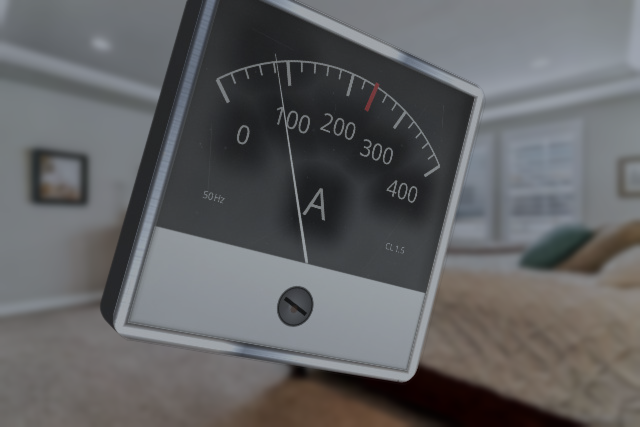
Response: 80 A
